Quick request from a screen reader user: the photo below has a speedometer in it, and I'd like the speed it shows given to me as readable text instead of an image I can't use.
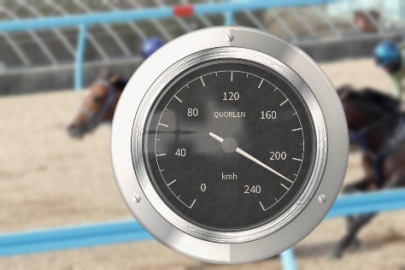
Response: 215 km/h
